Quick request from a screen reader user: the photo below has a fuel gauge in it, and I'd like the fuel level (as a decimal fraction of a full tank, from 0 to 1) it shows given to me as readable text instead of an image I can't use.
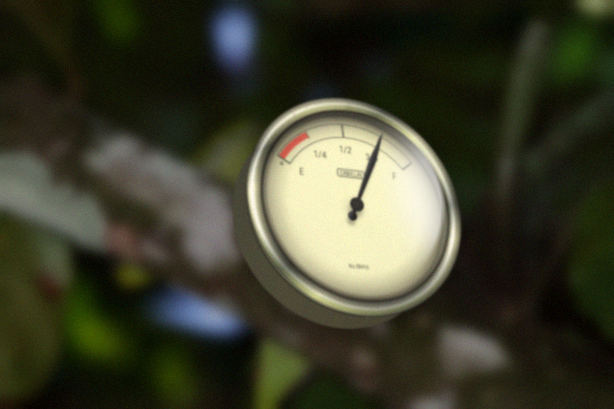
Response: 0.75
